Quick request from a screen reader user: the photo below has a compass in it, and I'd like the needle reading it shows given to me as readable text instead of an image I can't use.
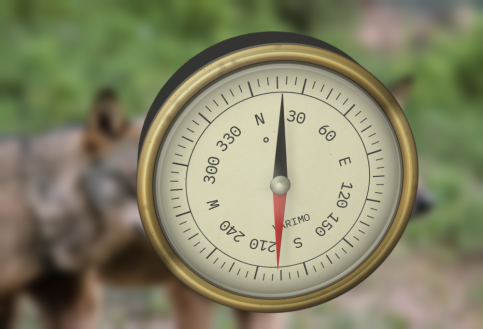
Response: 197.5 °
